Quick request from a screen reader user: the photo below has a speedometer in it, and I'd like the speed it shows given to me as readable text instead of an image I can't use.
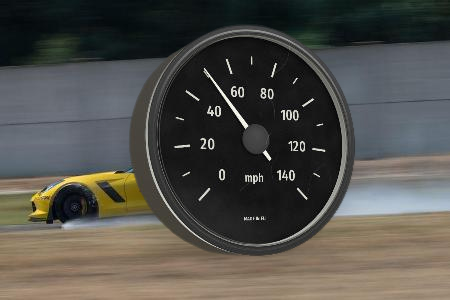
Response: 50 mph
